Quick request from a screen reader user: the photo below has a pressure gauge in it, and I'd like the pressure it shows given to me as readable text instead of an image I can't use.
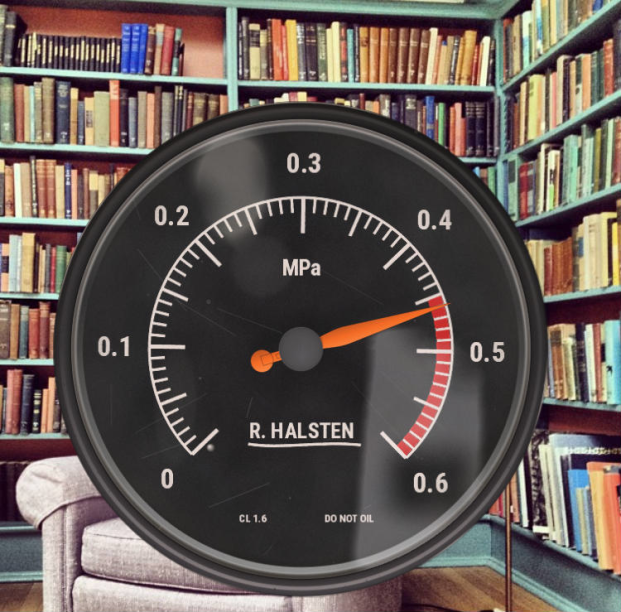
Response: 0.46 MPa
